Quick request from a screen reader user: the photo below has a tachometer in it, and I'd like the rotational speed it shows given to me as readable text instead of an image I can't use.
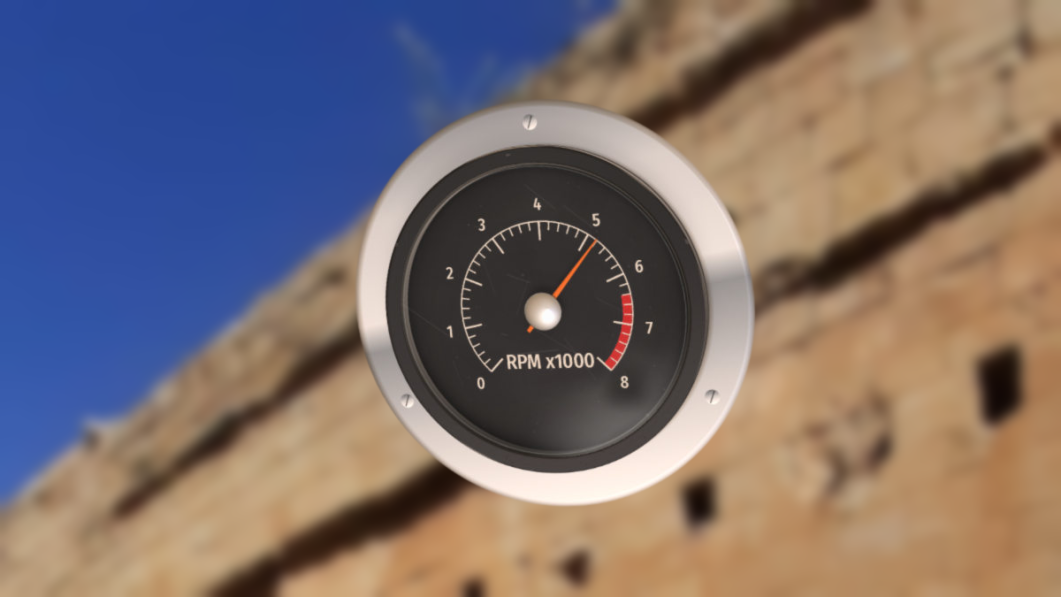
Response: 5200 rpm
